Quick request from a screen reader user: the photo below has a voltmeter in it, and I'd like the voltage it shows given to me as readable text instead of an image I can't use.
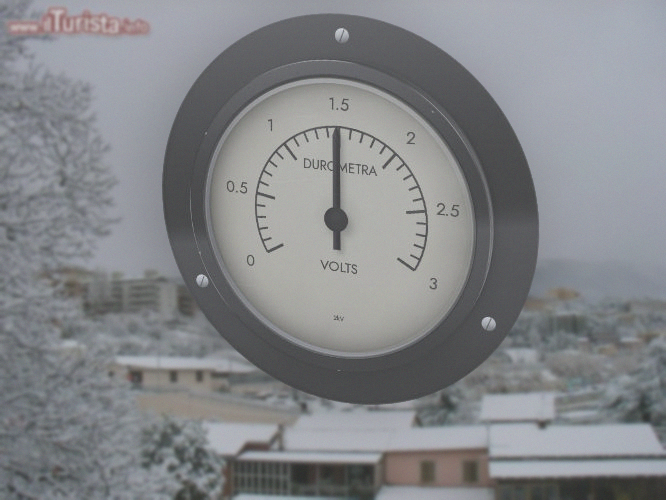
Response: 1.5 V
